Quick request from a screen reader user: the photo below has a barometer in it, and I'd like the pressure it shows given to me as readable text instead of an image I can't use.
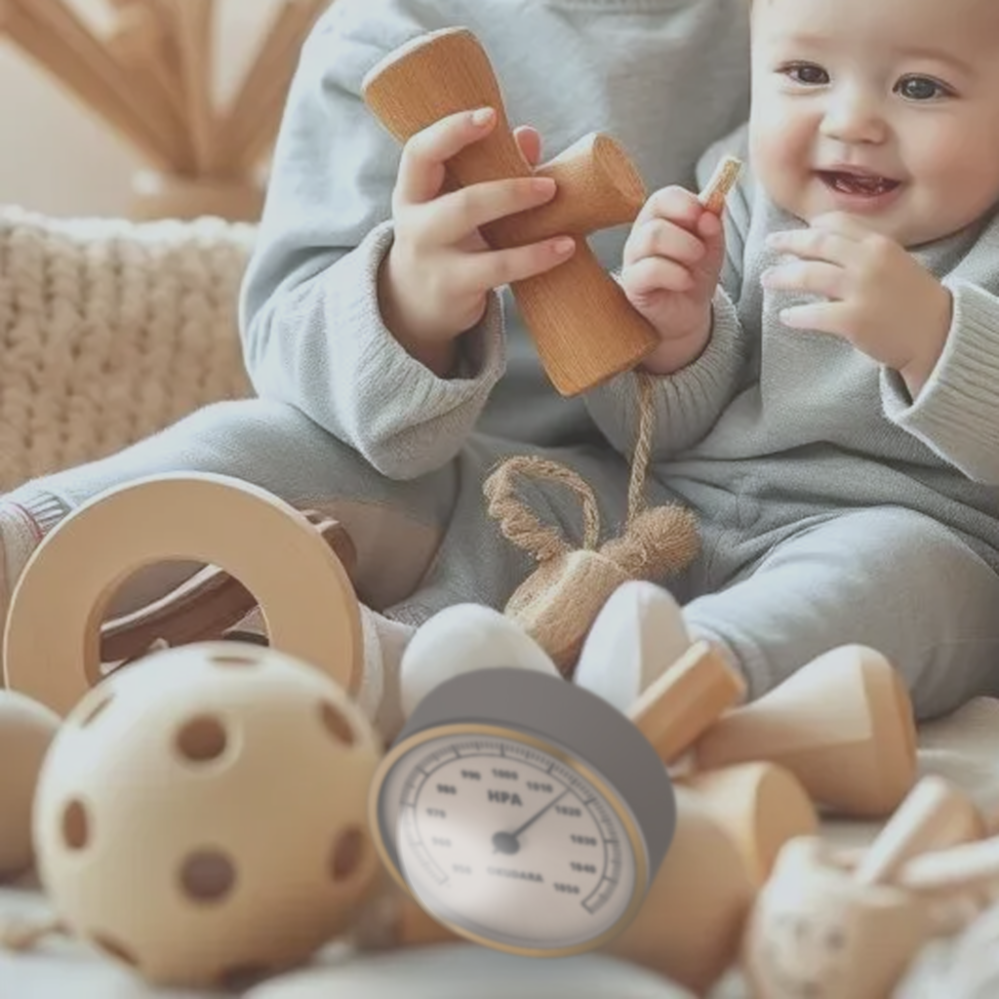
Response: 1015 hPa
